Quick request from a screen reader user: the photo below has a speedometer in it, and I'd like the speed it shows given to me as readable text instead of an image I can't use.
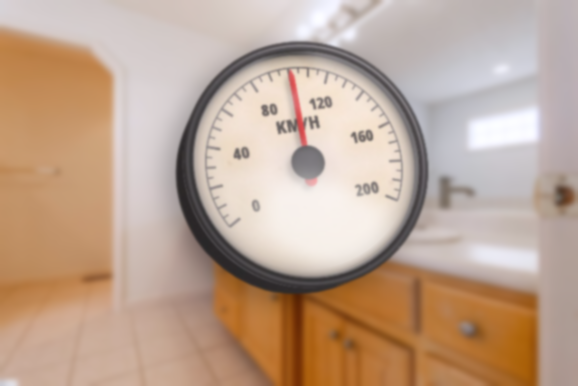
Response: 100 km/h
